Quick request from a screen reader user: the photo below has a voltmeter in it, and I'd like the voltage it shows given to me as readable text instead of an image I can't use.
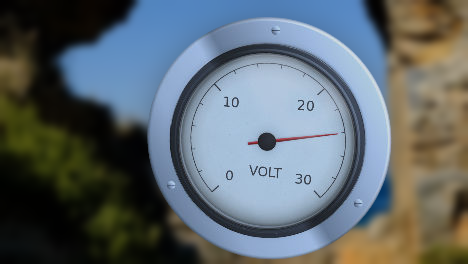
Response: 24 V
